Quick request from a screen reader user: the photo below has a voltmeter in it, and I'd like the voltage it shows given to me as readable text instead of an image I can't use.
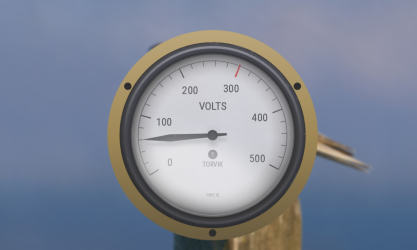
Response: 60 V
